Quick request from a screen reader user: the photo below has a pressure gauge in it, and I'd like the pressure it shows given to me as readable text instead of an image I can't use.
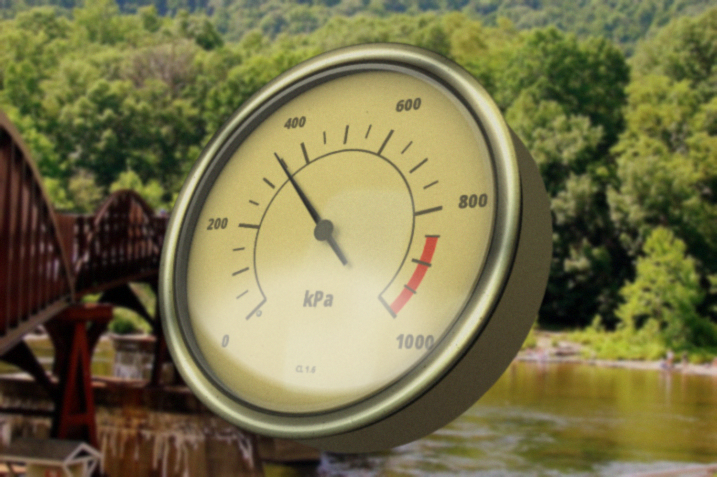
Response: 350 kPa
